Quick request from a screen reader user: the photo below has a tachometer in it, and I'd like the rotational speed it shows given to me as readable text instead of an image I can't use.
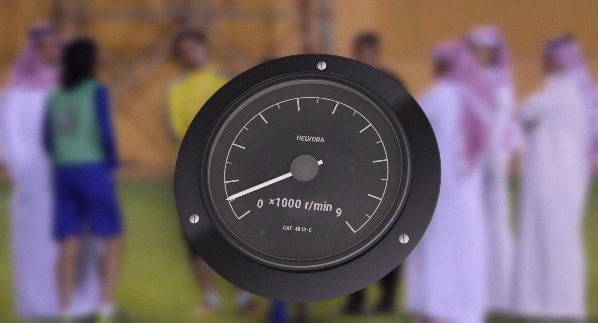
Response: 500 rpm
